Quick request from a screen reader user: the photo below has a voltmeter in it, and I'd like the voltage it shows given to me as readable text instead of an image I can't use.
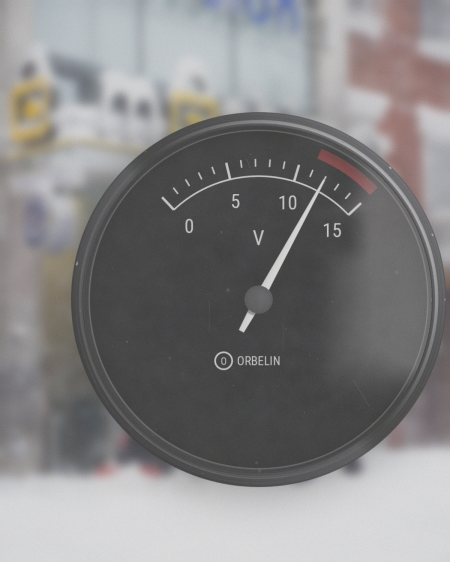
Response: 12 V
